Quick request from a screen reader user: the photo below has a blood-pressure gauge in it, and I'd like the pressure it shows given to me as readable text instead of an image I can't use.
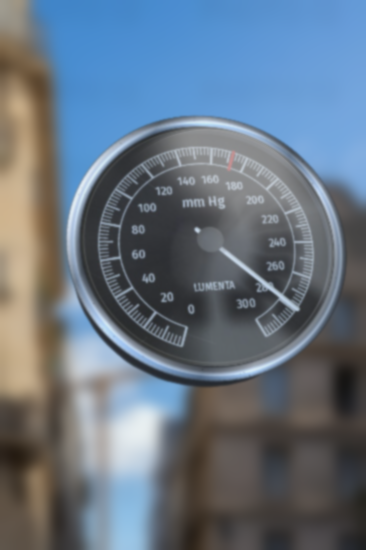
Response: 280 mmHg
